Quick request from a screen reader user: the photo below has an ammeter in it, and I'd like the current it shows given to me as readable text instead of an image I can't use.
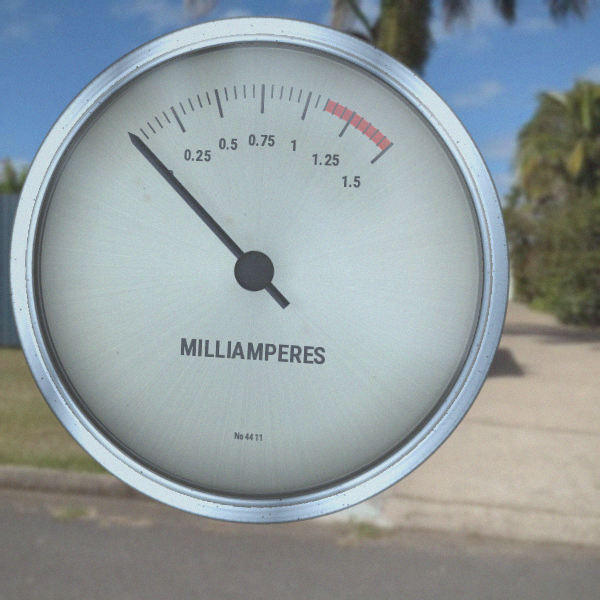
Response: 0 mA
